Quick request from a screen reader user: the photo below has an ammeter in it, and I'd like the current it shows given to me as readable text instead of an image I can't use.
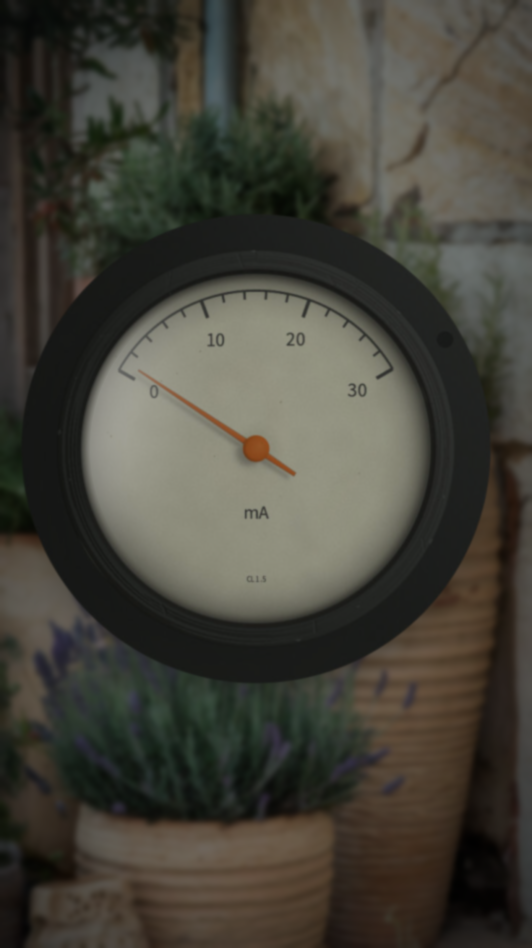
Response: 1 mA
